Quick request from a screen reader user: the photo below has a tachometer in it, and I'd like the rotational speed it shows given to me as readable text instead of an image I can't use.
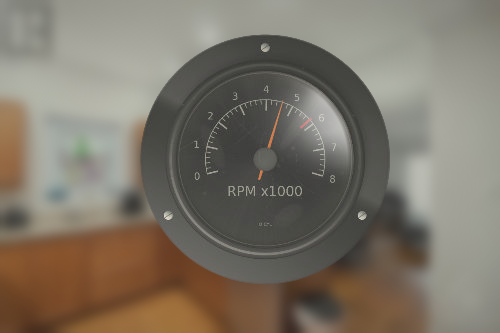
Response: 4600 rpm
